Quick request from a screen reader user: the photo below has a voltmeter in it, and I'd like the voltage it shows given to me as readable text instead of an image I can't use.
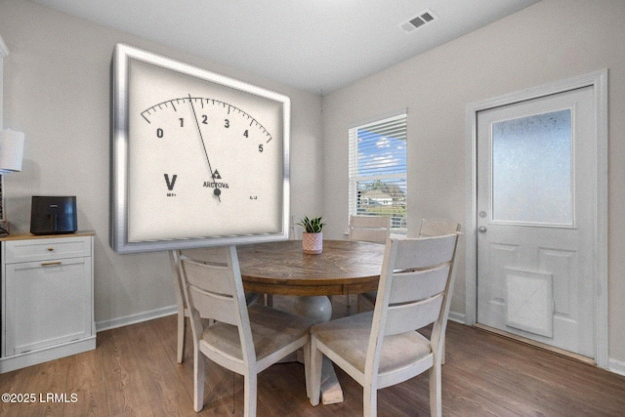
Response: 1.6 V
